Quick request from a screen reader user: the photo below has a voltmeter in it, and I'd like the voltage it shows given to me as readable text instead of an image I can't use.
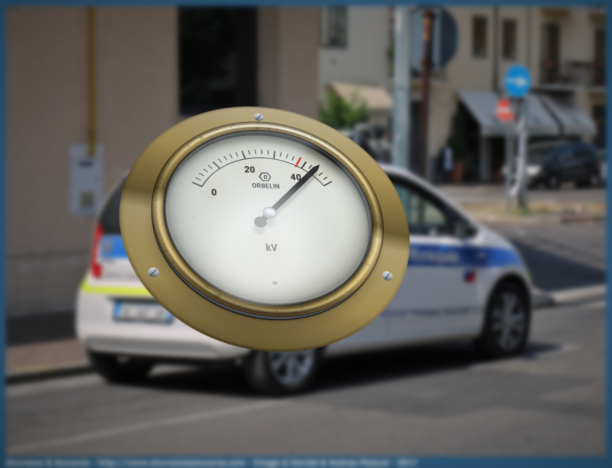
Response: 44 kV
